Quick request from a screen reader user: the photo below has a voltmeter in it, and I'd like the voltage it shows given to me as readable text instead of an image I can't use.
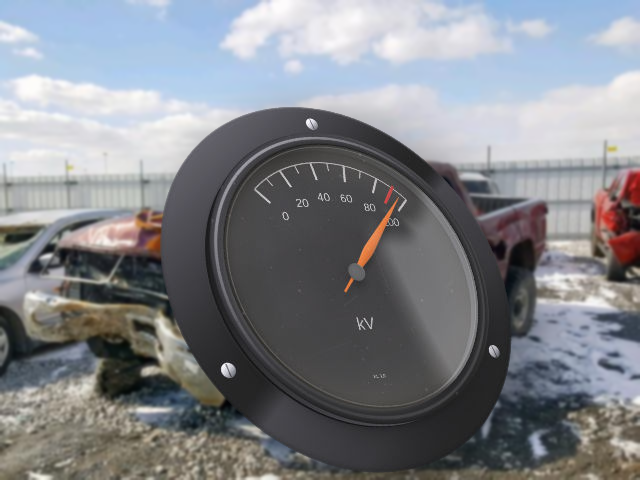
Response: 95 kV
